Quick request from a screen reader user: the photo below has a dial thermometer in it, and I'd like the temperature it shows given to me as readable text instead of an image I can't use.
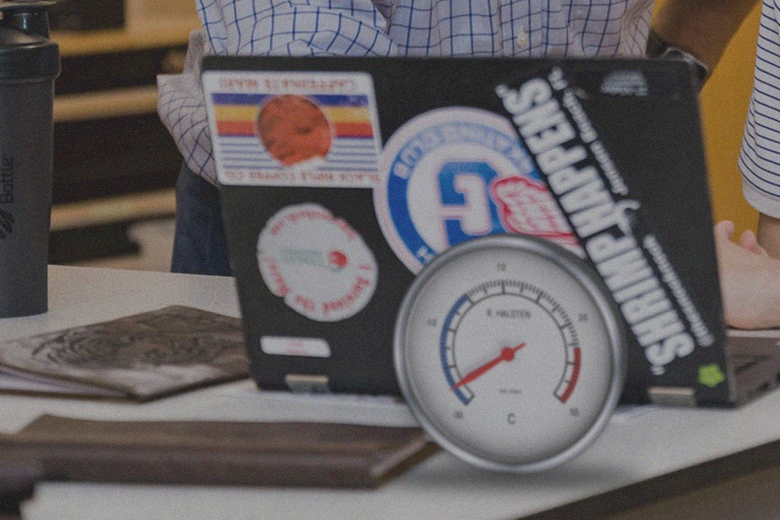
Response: -25 °C
